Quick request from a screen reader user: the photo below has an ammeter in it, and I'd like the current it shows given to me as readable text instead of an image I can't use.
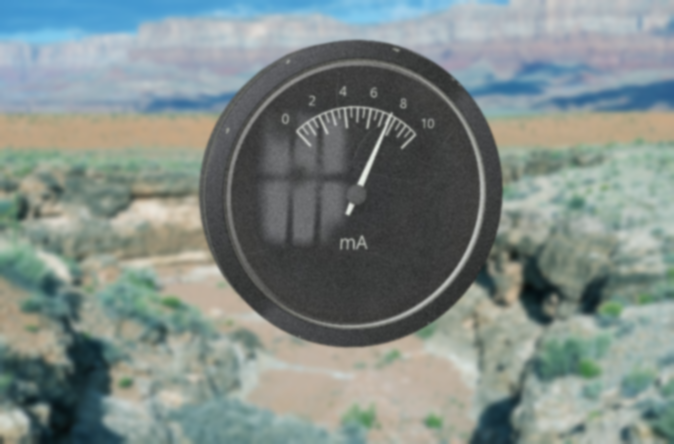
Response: 7.5 mA
